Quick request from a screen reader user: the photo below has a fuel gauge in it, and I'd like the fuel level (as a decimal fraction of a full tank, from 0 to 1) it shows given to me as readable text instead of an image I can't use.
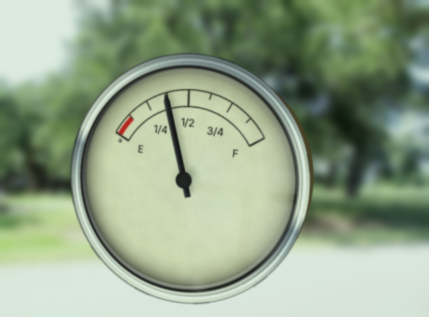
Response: 0.375
